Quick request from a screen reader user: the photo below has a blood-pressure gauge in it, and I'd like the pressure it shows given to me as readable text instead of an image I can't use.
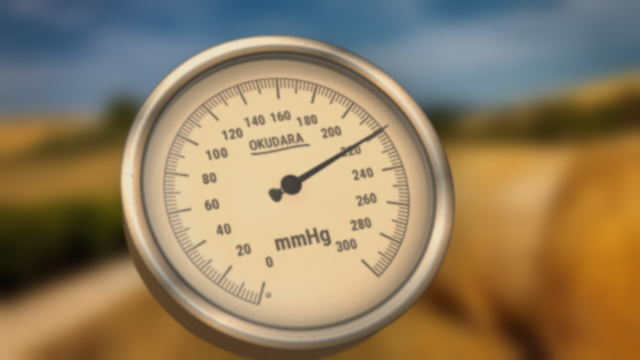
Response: 220 mmHg
